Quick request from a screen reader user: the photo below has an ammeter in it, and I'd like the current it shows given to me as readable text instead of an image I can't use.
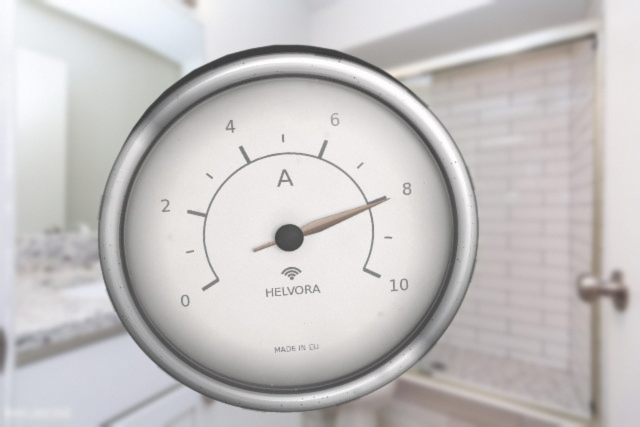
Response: 8 A
